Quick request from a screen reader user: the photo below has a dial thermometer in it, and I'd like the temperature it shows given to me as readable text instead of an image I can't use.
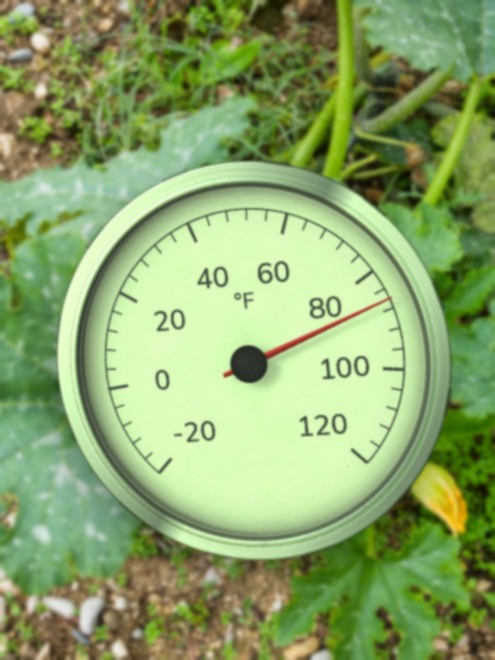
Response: 86 °F
